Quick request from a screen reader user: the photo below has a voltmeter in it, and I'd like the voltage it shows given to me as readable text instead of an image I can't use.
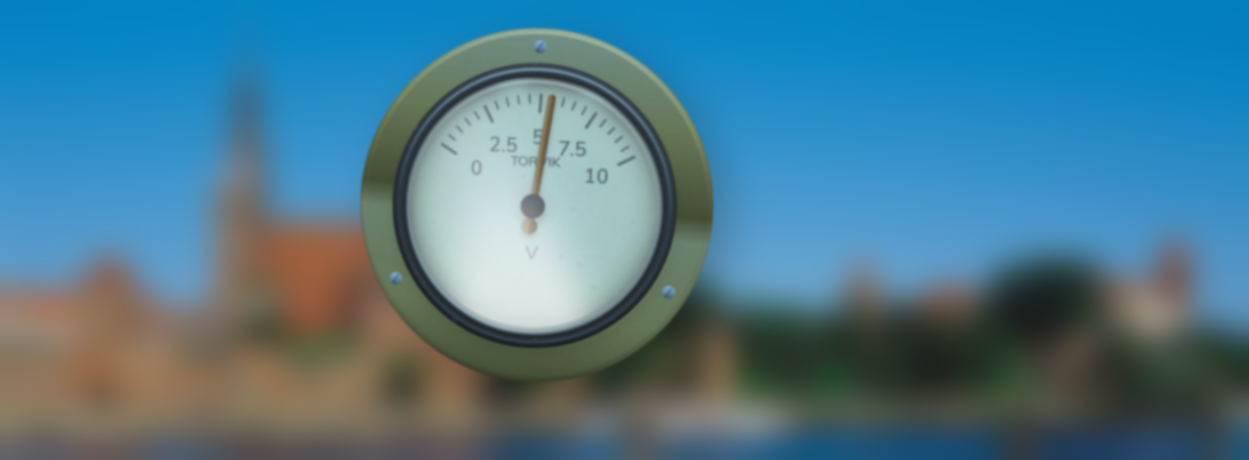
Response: 5.5 V
